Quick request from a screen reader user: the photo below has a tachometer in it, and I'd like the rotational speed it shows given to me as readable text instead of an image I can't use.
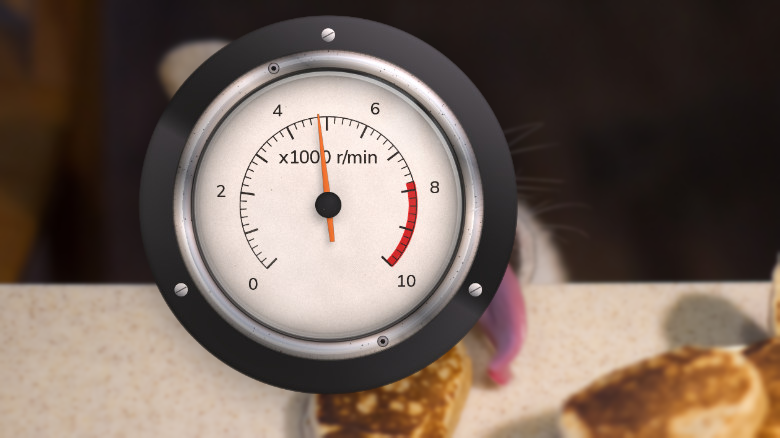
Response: 4800 rpm
